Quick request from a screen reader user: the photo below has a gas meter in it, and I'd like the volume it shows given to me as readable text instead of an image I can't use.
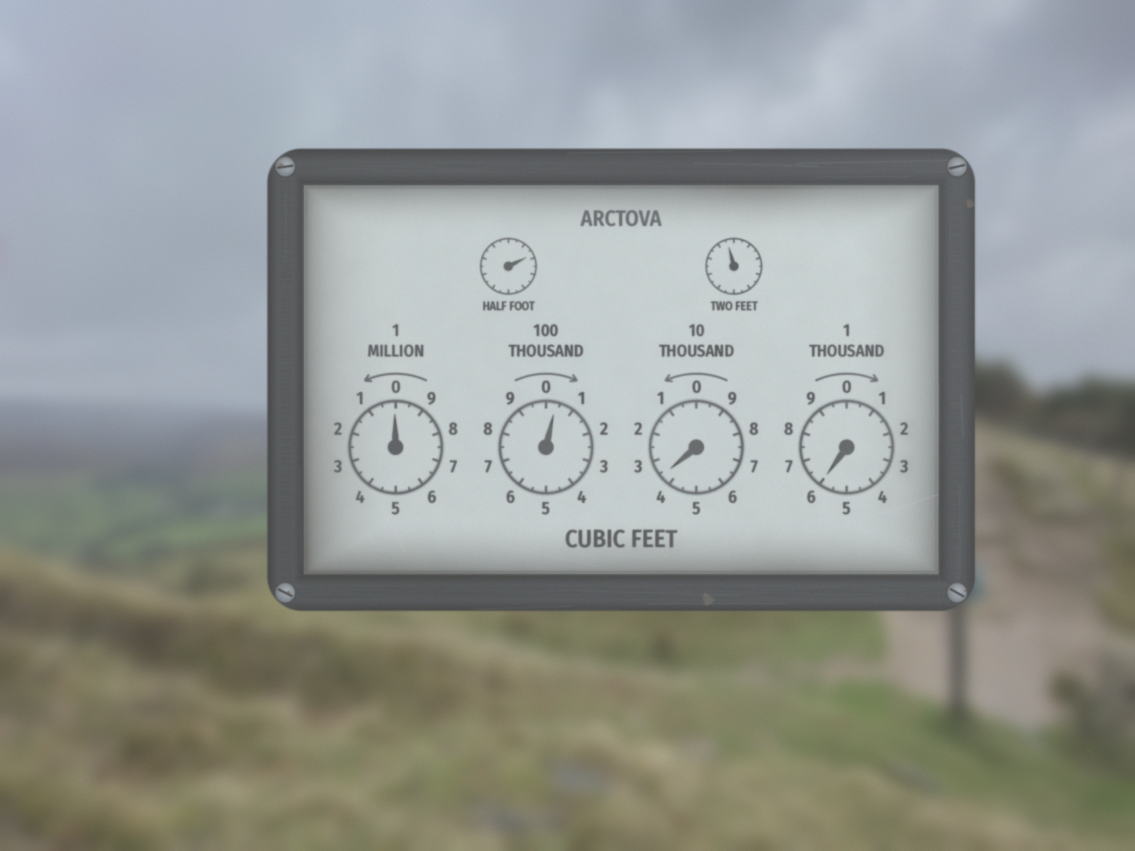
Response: 3600 ft³
